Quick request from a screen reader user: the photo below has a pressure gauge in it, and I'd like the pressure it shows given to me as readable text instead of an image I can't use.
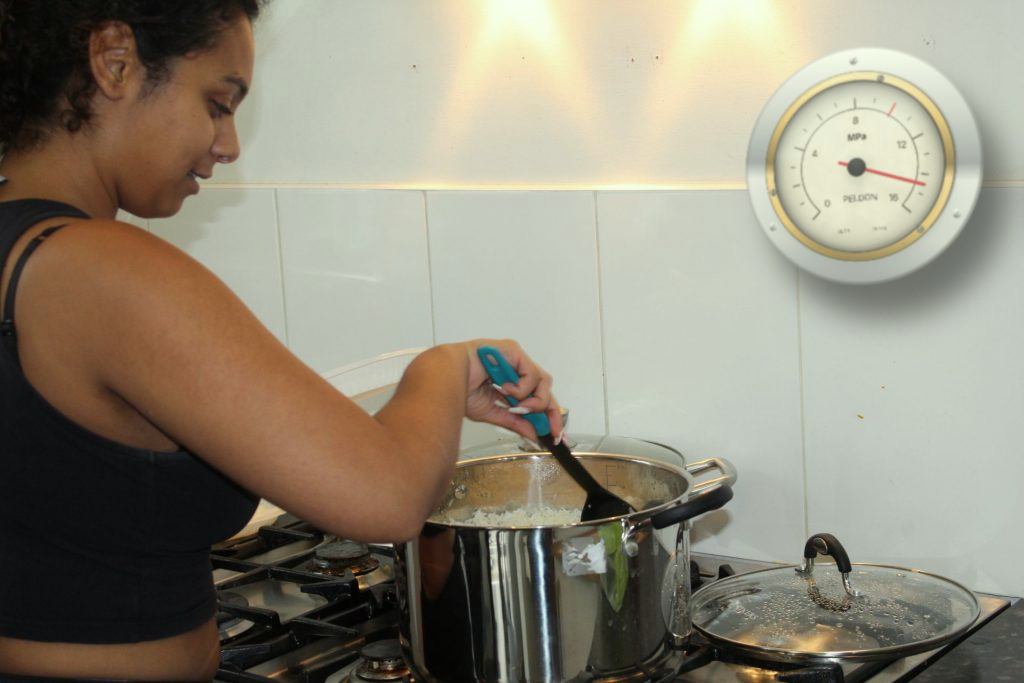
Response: 14.5 MPa
